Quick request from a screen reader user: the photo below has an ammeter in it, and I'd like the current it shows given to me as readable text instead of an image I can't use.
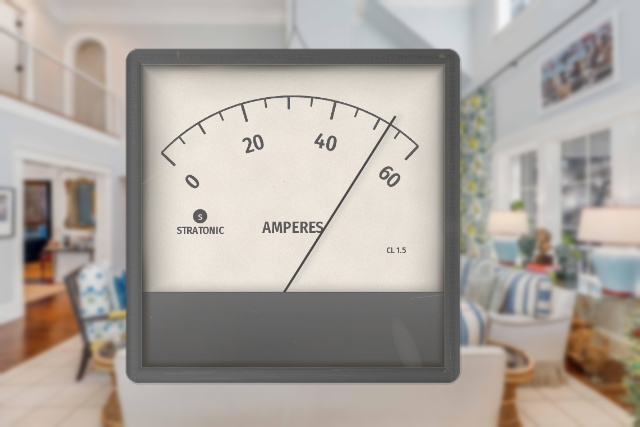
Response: 52.5 A
